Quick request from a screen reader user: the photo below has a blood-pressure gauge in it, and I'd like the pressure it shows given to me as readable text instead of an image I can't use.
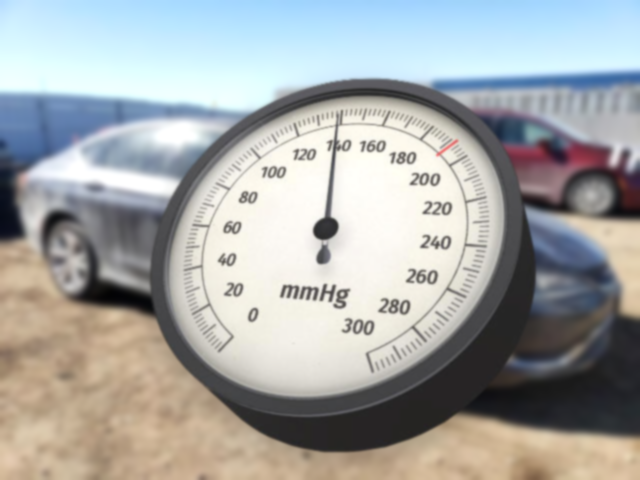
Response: 140 mmHg
